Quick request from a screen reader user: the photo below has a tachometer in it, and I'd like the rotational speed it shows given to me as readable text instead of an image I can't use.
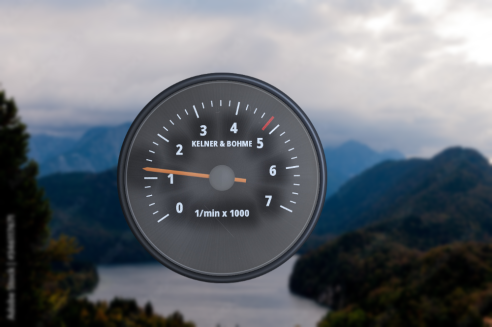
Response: 1200 rpm
